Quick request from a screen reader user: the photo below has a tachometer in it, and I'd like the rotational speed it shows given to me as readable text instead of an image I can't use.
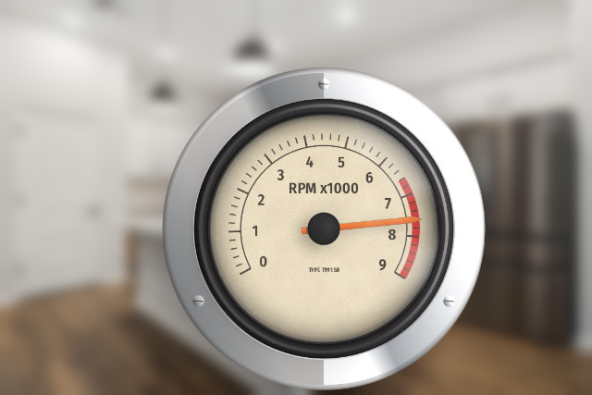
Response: 7600 rpm
